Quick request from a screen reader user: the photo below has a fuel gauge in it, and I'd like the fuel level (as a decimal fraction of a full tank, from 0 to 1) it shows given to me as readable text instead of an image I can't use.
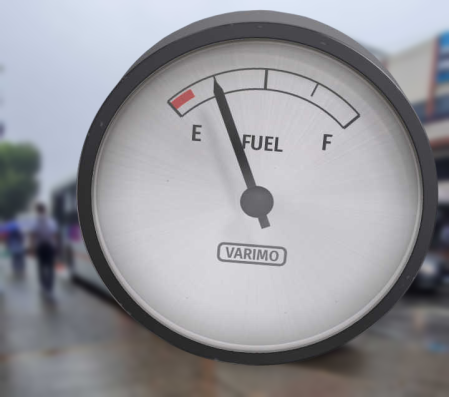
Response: 0.25
